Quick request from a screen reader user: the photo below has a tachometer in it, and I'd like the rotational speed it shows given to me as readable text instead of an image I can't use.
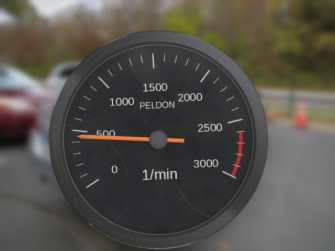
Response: 450 rpm
